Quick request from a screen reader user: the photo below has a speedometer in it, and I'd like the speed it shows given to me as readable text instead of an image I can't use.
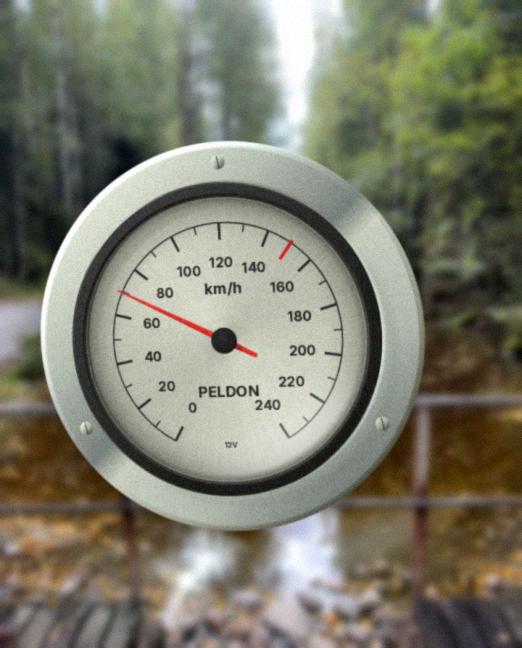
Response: 70 km/h
